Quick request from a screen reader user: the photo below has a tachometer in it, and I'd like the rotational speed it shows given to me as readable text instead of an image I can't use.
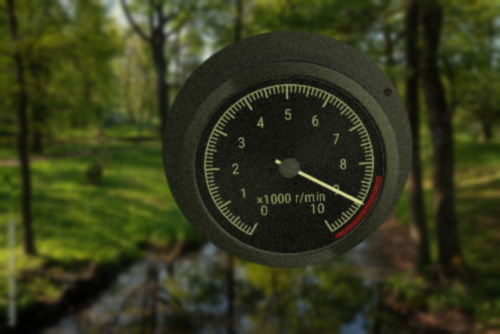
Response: 9000 rpm
